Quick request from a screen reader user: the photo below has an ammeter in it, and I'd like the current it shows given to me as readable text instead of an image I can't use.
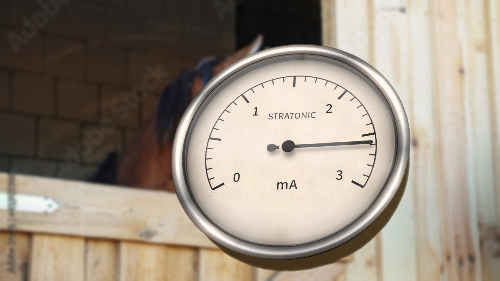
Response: 2.6 mA
